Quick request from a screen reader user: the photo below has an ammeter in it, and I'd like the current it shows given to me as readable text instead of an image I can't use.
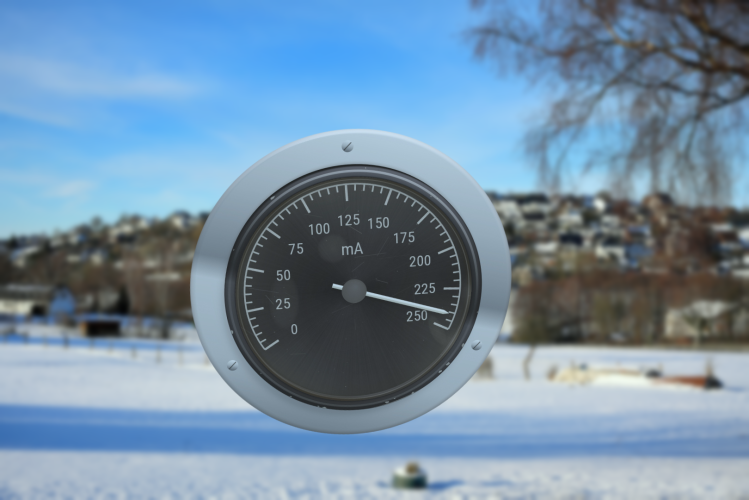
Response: 240 mA
